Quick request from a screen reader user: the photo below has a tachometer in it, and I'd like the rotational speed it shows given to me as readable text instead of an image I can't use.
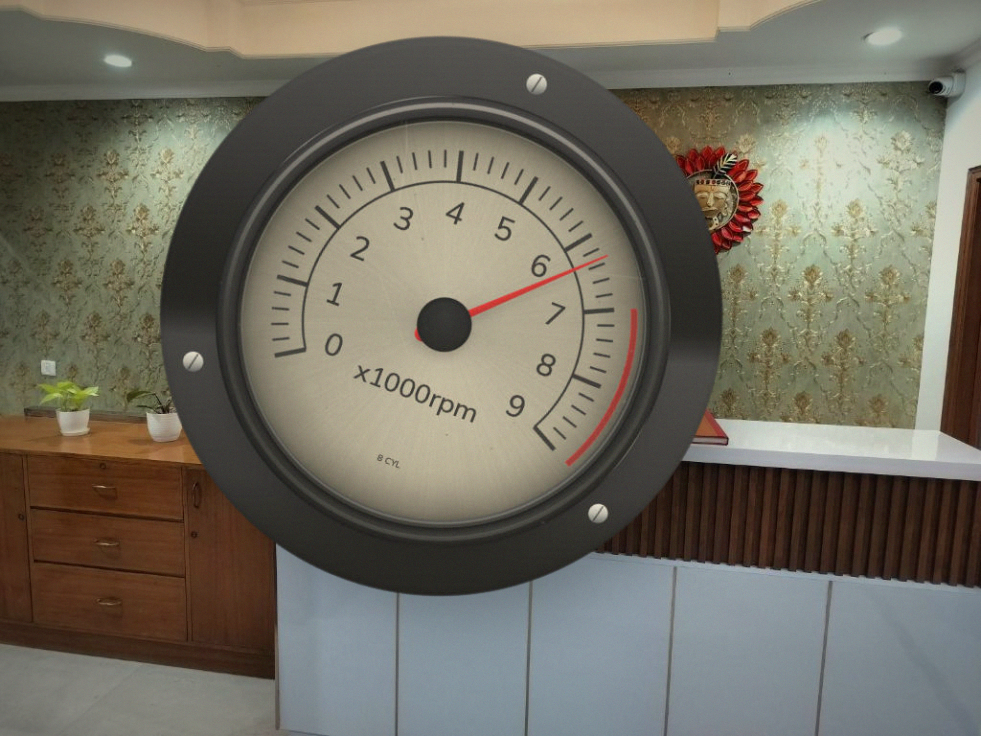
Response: 6300 rpm
